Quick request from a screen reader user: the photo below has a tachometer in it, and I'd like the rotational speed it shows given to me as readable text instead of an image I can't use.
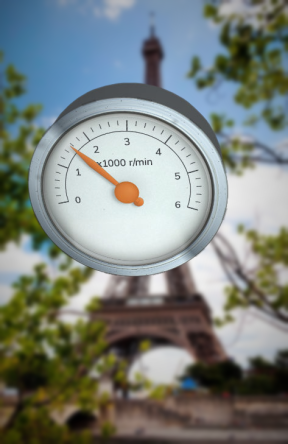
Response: 1600 rpm
